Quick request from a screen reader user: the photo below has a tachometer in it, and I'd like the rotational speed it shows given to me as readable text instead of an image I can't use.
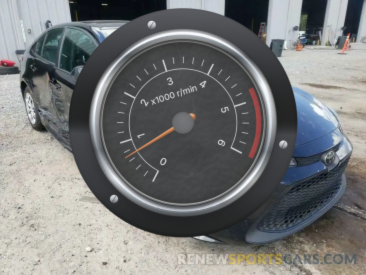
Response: 700 rpm
